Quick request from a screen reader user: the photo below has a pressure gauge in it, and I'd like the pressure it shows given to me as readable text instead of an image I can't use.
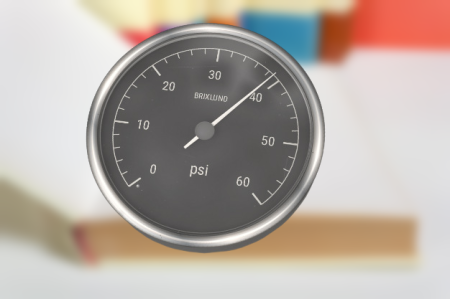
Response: 39 psi
